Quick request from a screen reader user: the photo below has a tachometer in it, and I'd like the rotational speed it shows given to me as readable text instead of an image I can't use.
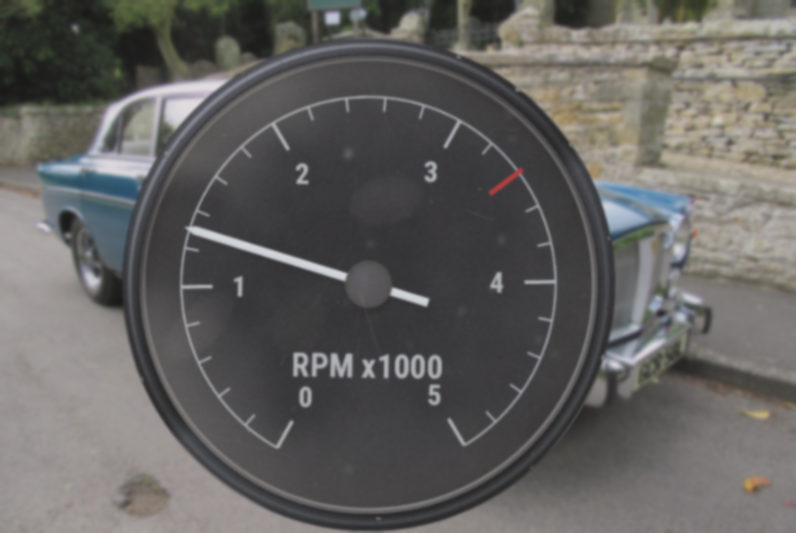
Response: 1300 rpm
